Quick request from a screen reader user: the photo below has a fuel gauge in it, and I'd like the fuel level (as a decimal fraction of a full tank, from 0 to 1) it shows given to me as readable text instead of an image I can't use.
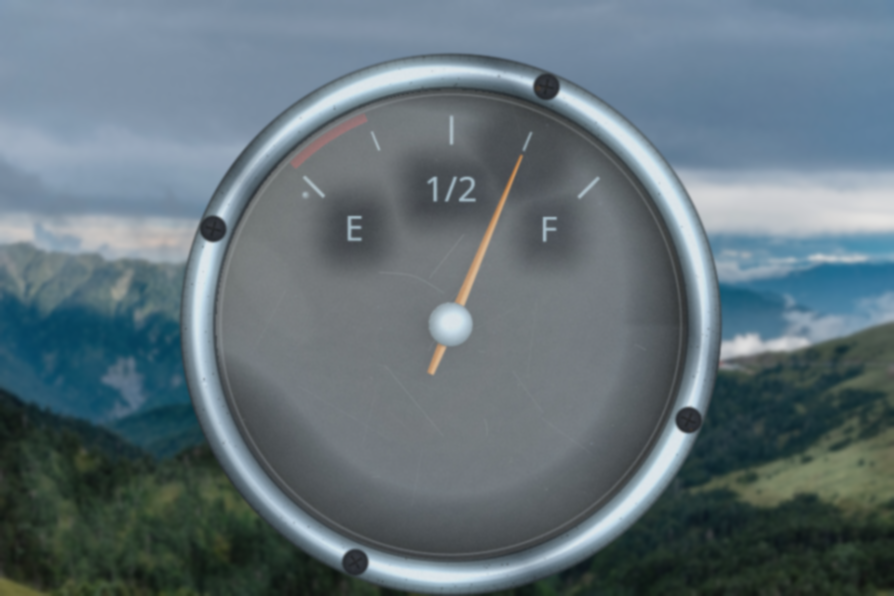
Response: 0.75
